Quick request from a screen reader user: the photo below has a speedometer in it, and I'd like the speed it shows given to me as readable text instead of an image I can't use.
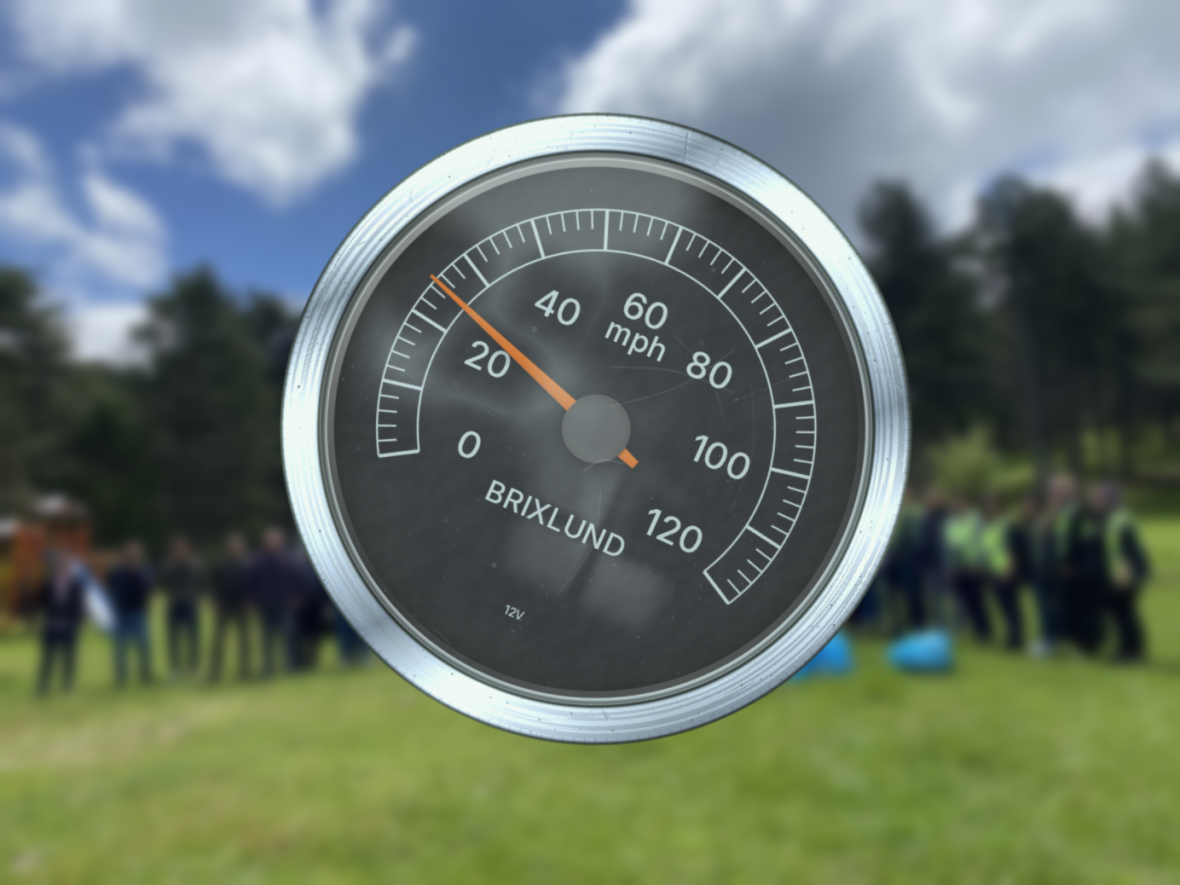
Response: 25 mph
